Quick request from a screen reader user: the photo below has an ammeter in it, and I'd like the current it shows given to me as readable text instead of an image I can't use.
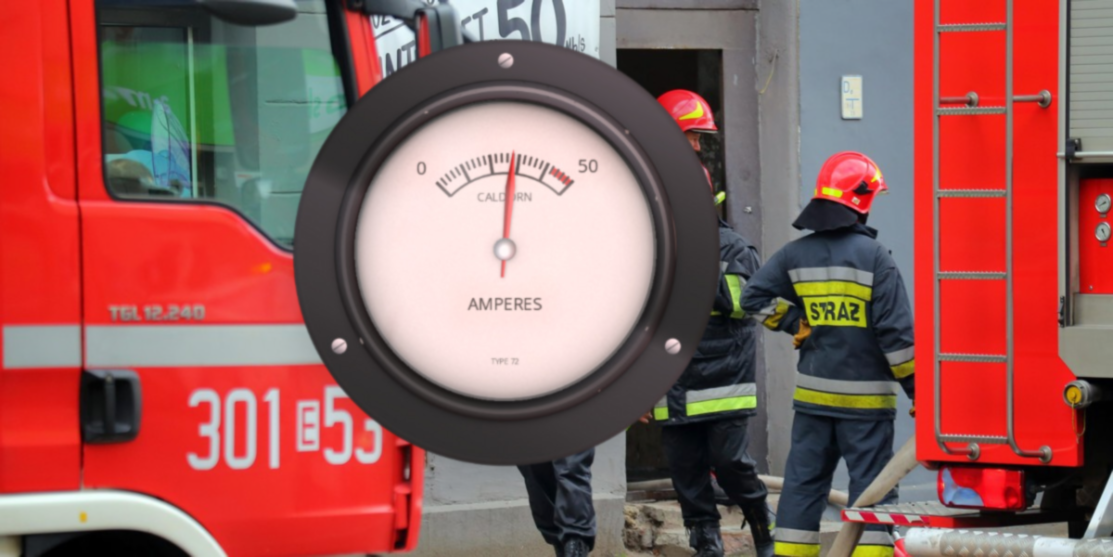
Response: 28 A
